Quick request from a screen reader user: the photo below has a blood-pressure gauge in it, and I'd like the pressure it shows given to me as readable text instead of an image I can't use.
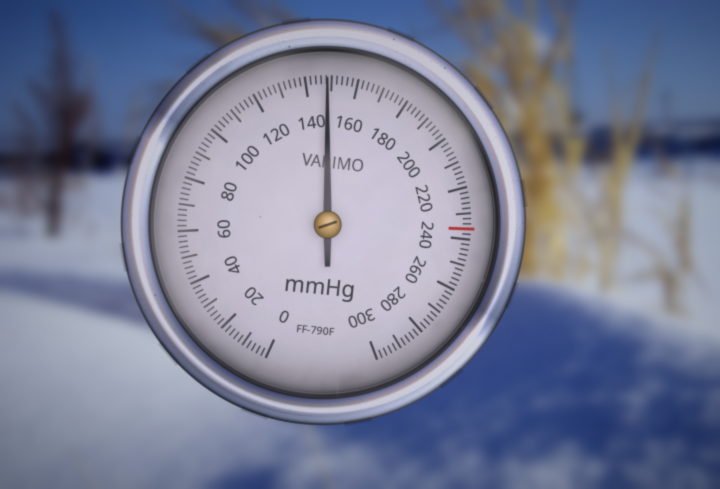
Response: 148 mmHg
